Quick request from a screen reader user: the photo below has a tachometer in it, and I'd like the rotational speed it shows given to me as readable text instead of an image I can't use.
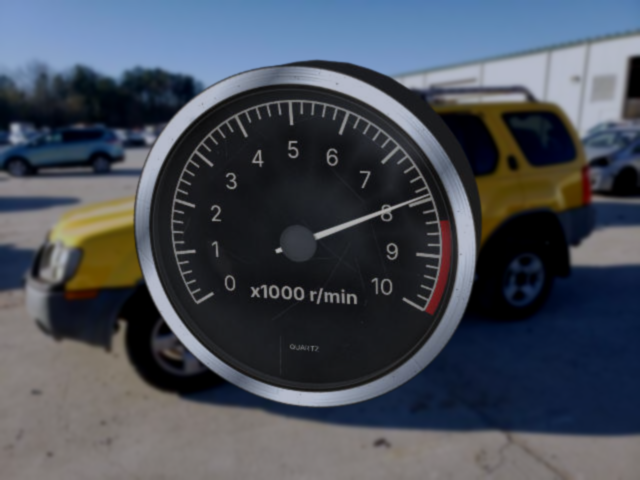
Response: 7900 rpm
